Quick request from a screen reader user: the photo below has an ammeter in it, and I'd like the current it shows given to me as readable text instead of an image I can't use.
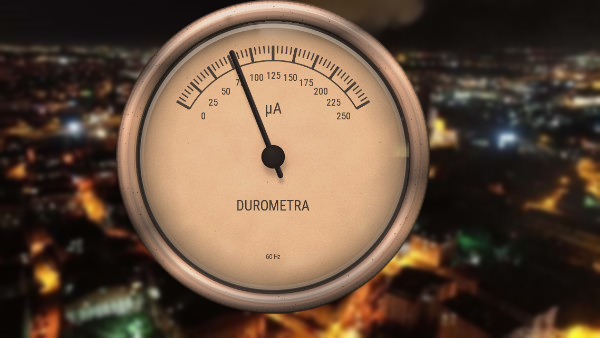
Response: 80 µA
